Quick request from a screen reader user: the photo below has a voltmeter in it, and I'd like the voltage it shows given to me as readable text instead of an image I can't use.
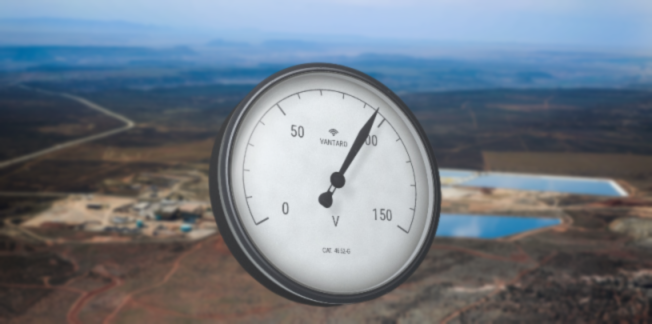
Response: 95 V
